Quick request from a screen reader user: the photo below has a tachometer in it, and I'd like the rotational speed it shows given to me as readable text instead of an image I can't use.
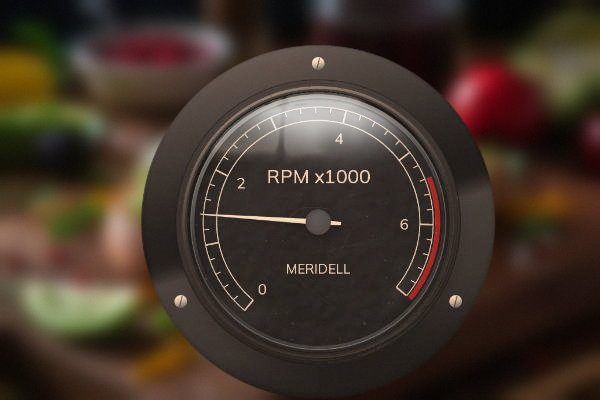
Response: 1400 rpm
